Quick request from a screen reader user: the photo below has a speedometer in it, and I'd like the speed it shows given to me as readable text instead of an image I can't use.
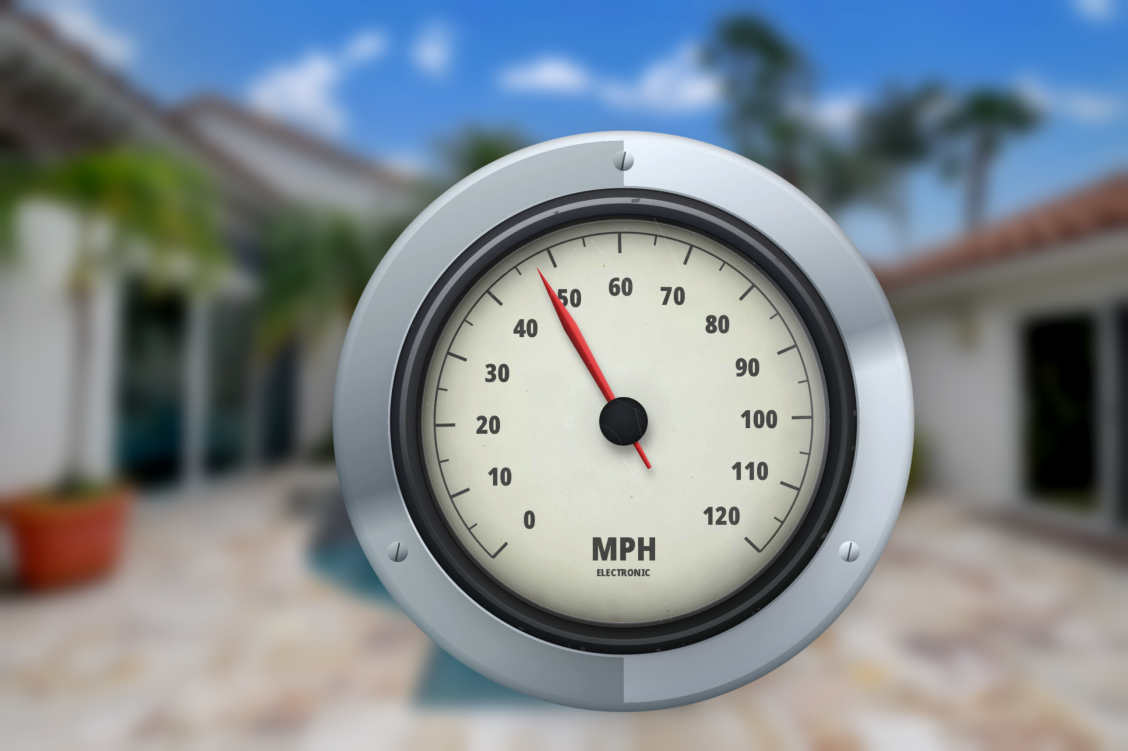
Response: 47.5 mph
